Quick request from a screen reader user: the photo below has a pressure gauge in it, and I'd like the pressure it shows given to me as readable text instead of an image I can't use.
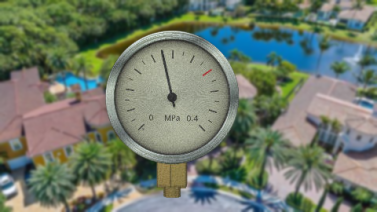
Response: 0.18 MPa
